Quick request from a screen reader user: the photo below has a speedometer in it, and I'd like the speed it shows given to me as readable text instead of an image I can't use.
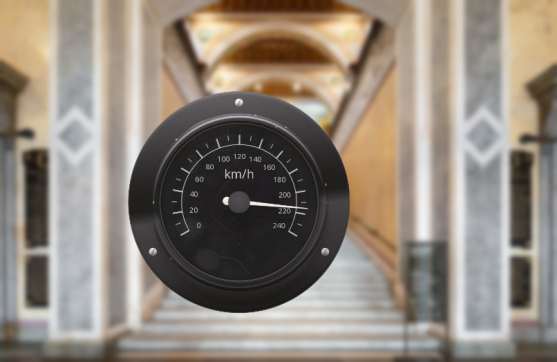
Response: 215 km/h
